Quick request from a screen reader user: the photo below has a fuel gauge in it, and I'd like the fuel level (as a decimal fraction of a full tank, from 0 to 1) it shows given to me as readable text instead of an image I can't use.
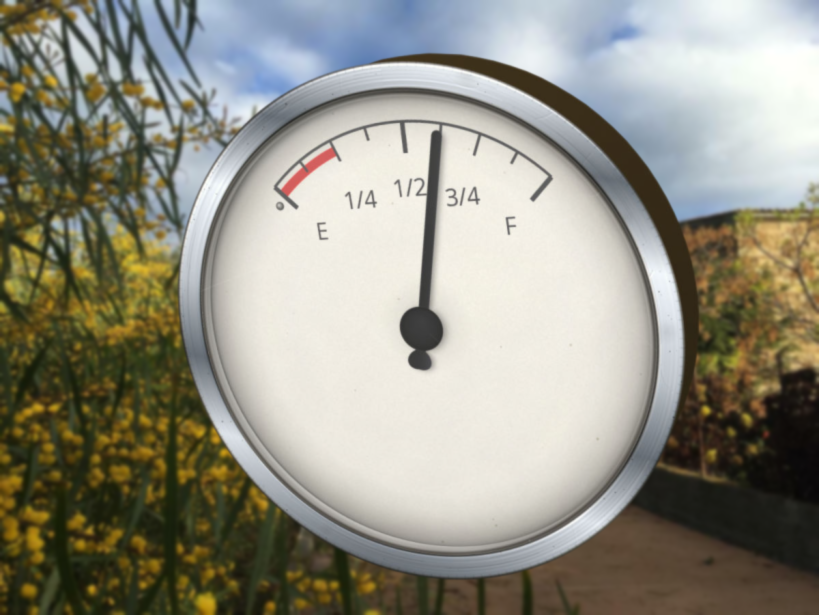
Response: 0.625
